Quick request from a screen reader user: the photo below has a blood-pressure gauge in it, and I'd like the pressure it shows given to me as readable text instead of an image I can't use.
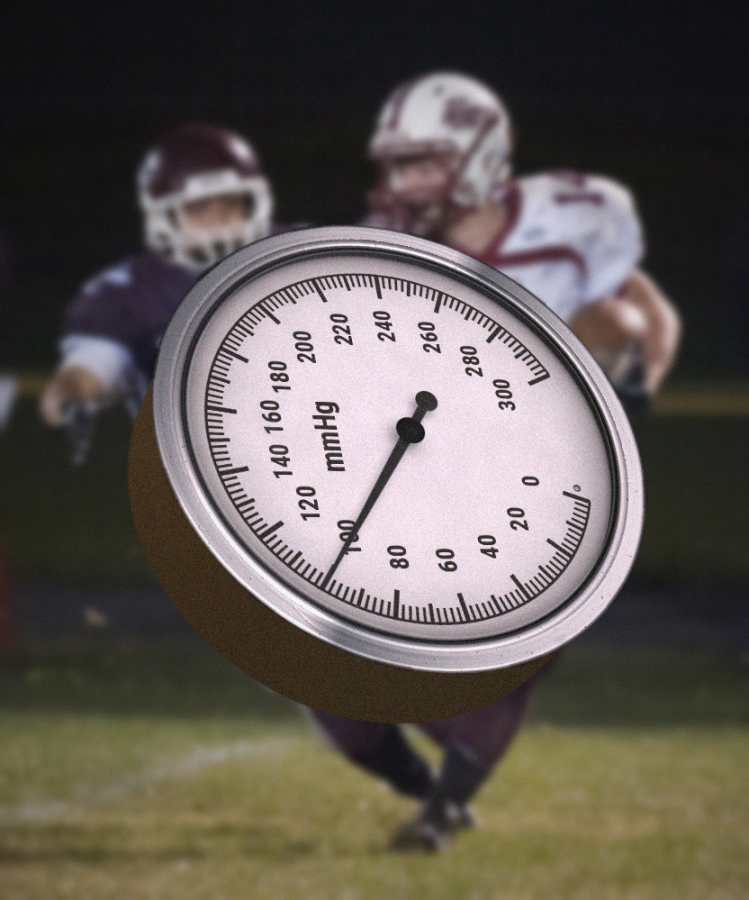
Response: 100 mmHg
